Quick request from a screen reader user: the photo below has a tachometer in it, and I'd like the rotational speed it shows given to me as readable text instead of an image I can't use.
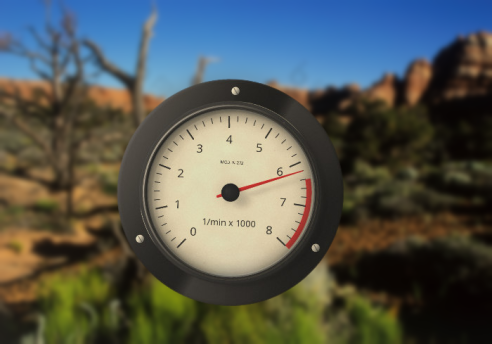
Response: 6200 rpm
